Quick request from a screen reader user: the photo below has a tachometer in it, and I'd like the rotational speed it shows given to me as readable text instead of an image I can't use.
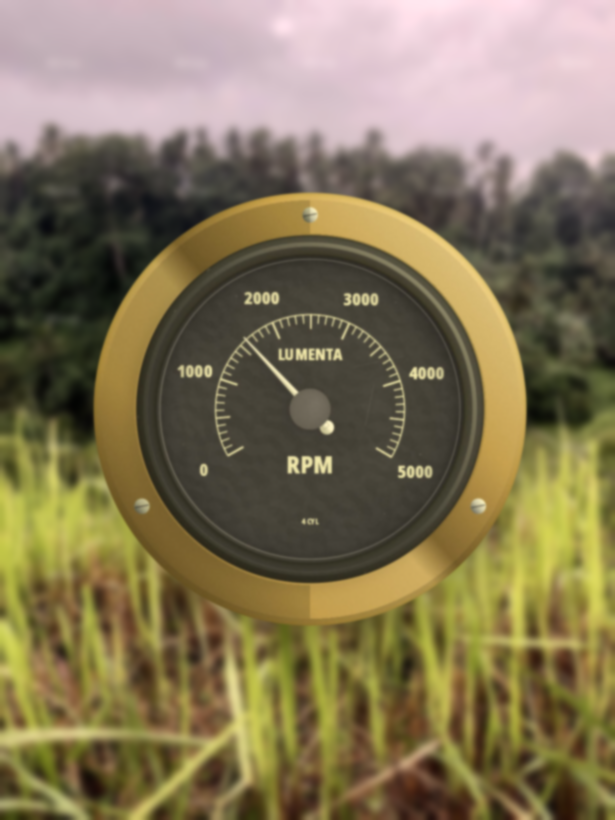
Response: 1600 rpm
